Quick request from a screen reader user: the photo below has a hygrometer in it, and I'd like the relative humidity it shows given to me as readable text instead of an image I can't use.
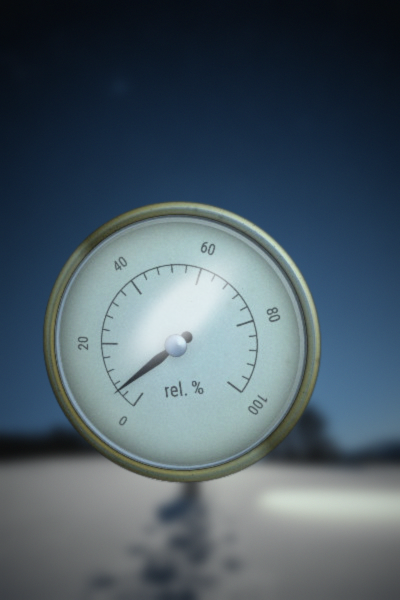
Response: 6 %
